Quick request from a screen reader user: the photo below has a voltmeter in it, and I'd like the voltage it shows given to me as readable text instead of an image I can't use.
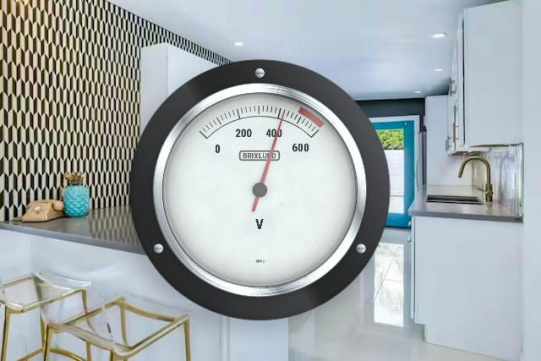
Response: 420 V
